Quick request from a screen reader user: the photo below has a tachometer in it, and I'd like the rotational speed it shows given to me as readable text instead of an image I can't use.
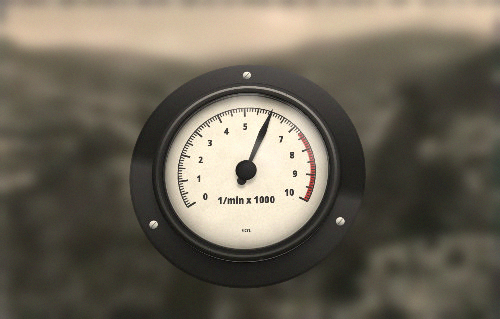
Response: 6000 rpm
